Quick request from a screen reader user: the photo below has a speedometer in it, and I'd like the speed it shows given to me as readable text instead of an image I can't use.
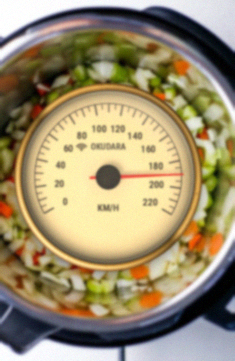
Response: 190 km/h
